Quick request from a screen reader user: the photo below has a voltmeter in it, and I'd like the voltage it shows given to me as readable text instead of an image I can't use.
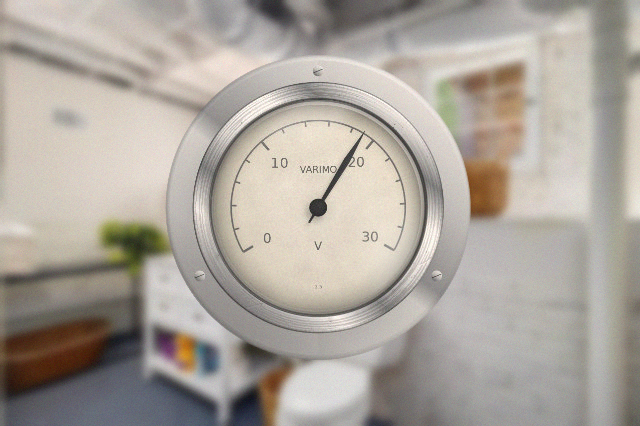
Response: 19 V
